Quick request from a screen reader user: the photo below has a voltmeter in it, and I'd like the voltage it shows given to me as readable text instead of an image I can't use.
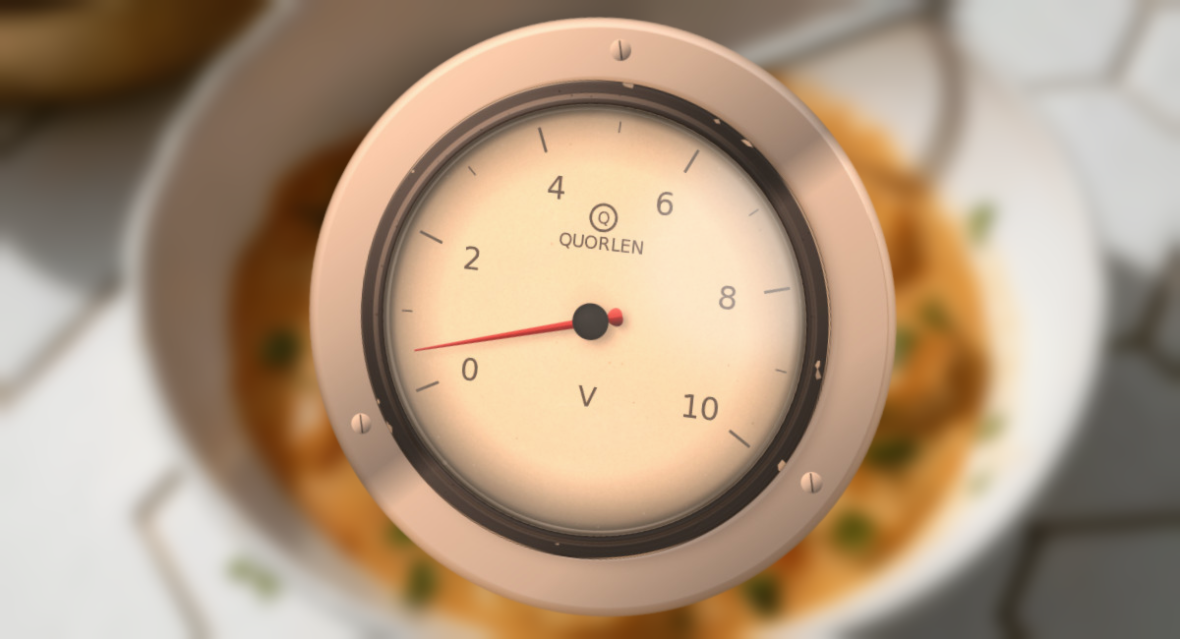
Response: 0.5 V
